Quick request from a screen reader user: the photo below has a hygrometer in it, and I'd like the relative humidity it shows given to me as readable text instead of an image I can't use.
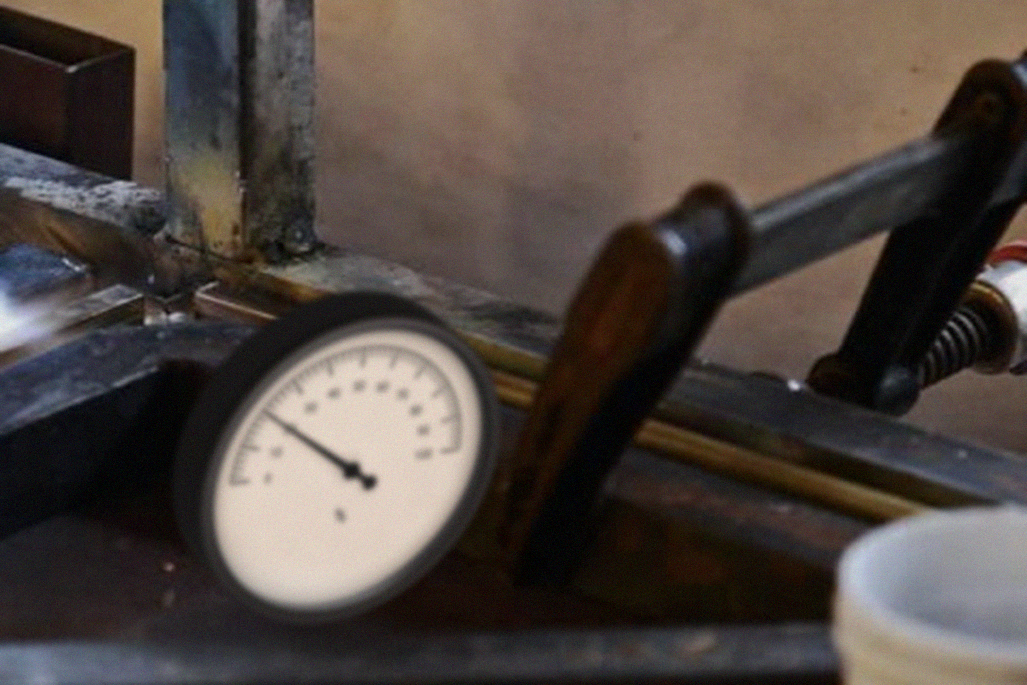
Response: 20 %
